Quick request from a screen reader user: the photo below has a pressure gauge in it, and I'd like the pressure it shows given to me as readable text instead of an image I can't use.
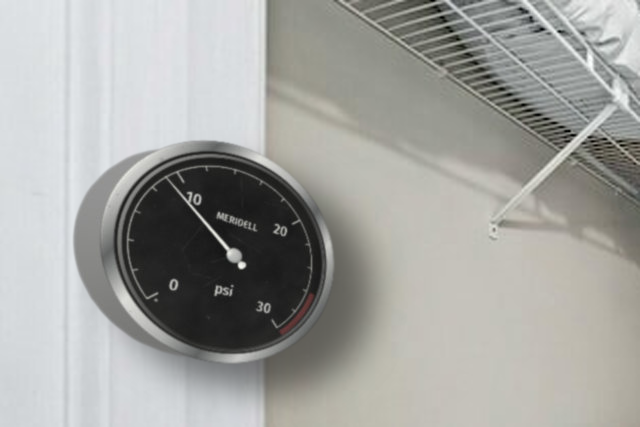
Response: 9 psi
